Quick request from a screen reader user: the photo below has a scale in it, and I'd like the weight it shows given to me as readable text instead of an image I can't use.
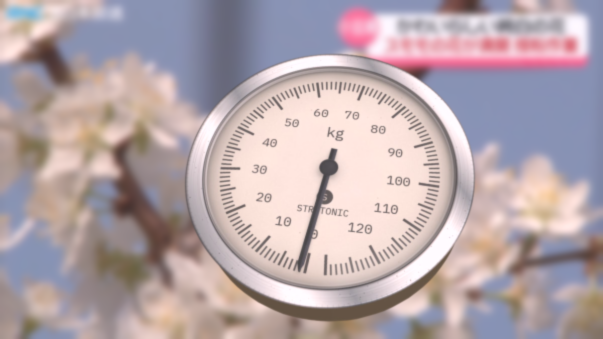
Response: 1 kg
